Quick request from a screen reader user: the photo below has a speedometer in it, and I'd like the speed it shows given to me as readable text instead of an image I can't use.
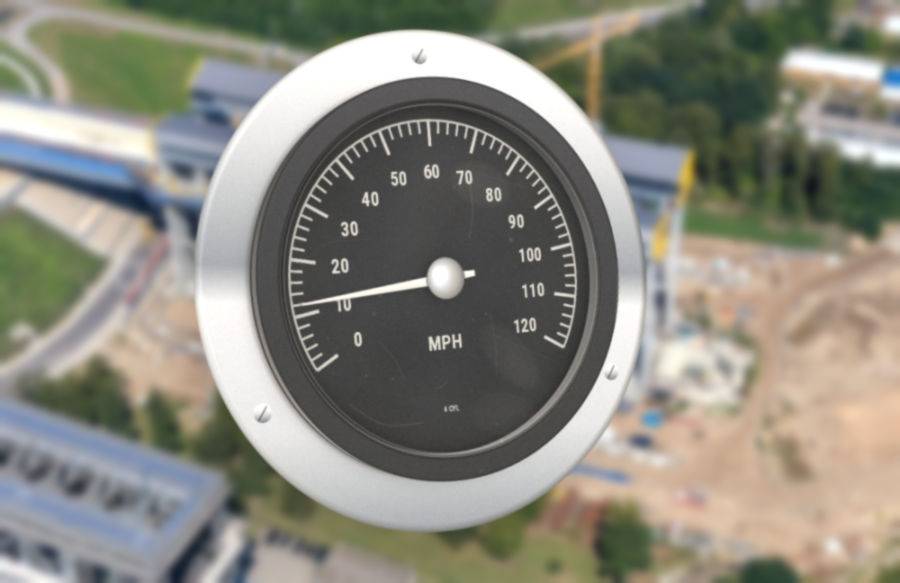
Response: 12 mph
